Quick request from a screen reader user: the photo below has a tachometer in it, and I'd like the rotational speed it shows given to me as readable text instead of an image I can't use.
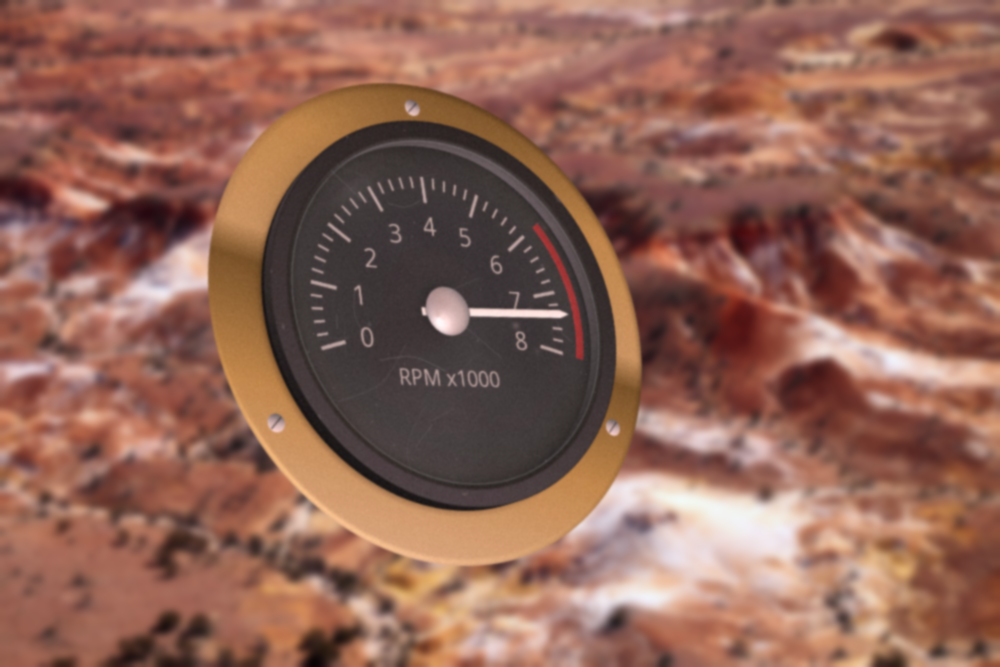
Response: 7400 rpm
